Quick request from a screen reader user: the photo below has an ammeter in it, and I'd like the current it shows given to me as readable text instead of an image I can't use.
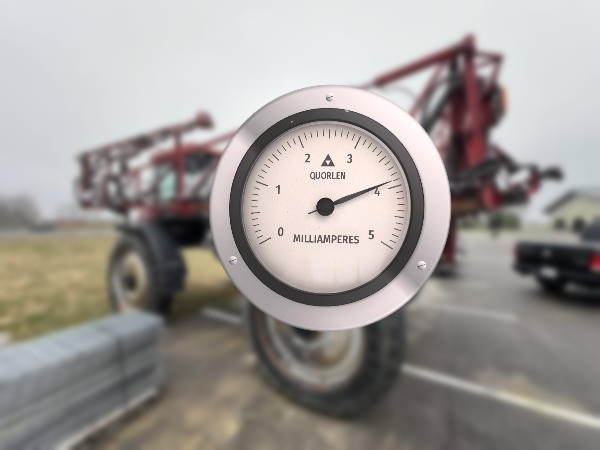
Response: 3.9 mA
